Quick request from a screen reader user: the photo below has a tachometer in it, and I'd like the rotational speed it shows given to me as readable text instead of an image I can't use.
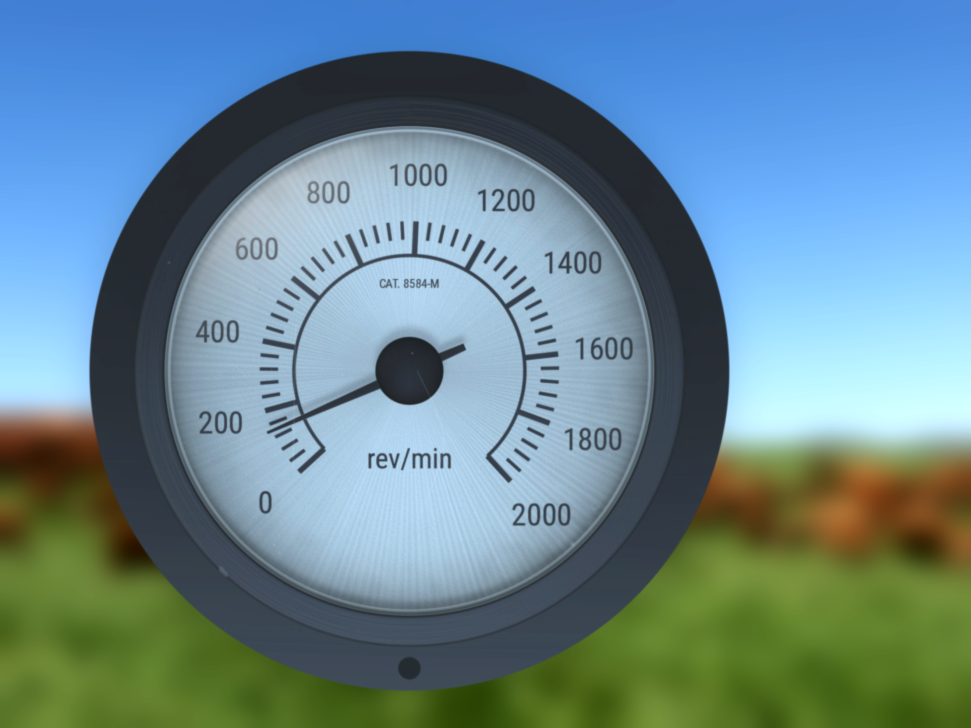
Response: 140 rpm
